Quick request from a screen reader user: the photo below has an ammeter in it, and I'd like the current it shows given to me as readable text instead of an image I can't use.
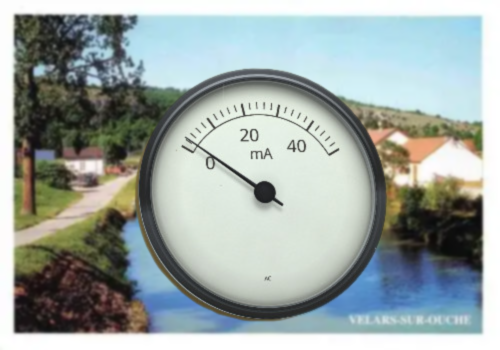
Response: 2 mA
